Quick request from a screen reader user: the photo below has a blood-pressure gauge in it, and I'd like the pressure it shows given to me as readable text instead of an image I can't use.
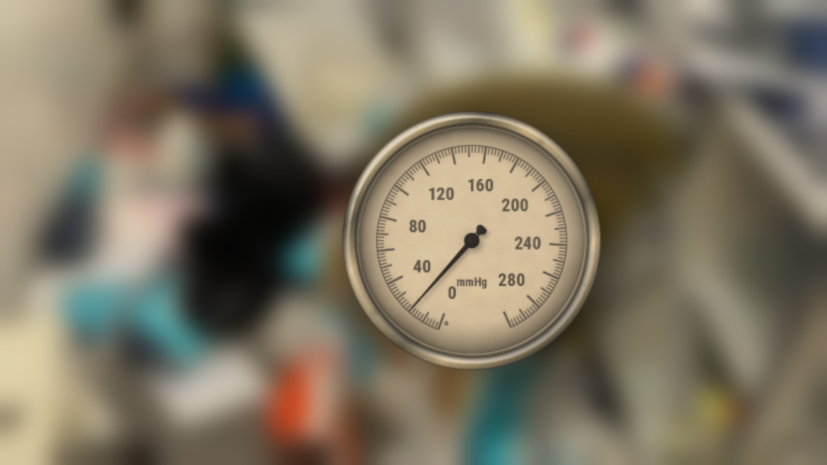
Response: 20 mmHg
